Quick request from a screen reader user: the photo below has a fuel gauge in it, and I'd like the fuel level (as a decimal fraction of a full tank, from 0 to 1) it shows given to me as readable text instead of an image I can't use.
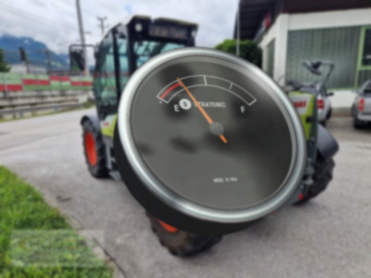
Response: 0.25
